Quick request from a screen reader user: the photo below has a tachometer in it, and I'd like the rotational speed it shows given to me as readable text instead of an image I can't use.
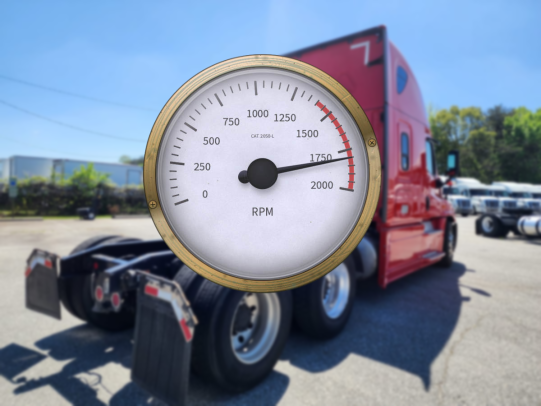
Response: 1800 rpm
